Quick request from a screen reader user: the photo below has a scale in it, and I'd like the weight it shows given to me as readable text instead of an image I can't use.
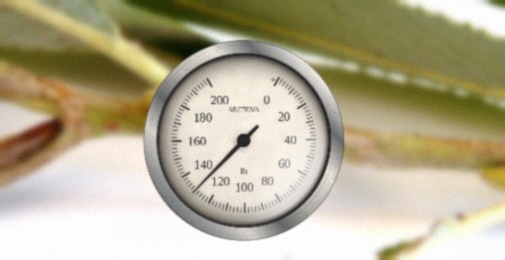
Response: 130 lb
